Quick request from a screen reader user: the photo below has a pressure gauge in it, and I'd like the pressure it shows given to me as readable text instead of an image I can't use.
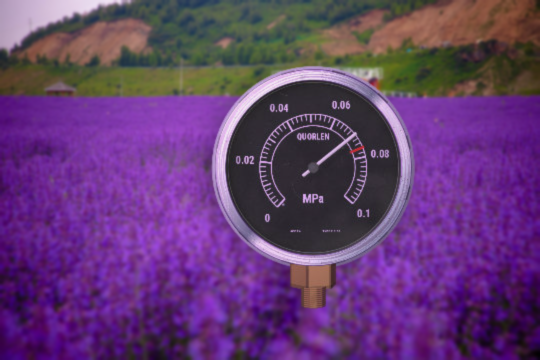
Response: 0.07 MPa
